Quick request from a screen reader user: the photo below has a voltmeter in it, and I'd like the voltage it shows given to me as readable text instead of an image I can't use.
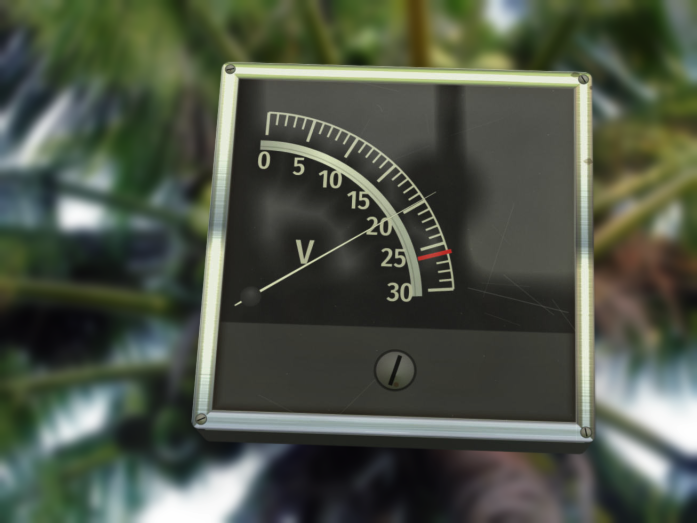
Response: 20 V
